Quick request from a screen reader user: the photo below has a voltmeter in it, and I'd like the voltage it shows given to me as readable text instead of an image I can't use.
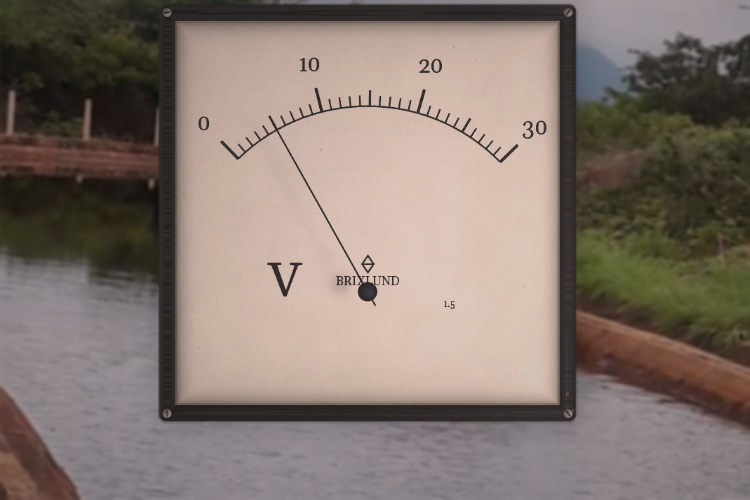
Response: 5 V
